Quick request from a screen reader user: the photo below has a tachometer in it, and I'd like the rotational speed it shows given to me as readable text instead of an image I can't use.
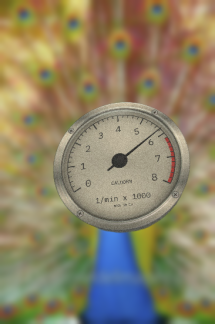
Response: 5800 rpm
